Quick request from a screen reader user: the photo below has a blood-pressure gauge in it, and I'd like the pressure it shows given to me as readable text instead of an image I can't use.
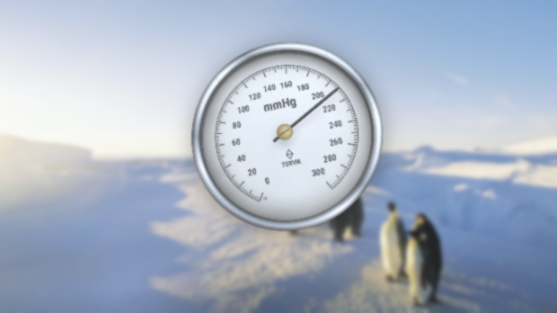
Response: 210 mmHg
